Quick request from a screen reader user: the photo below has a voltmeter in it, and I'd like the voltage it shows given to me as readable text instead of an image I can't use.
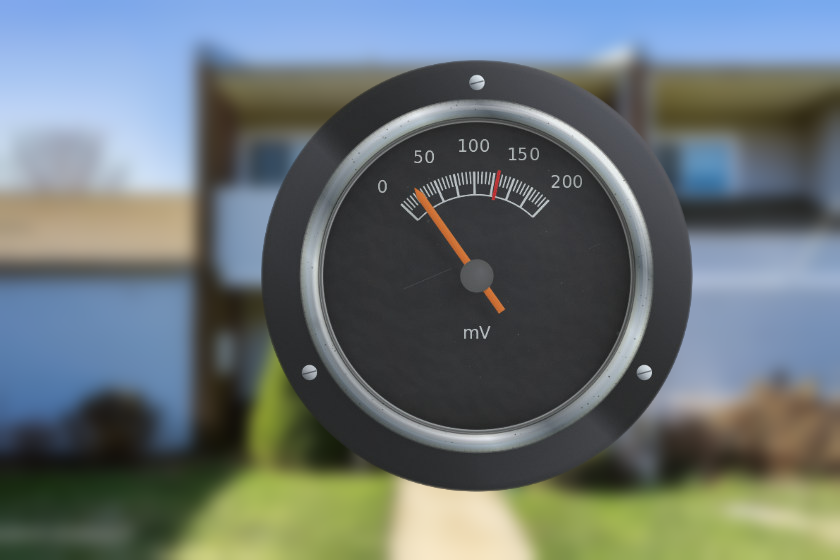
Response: 25 mV
